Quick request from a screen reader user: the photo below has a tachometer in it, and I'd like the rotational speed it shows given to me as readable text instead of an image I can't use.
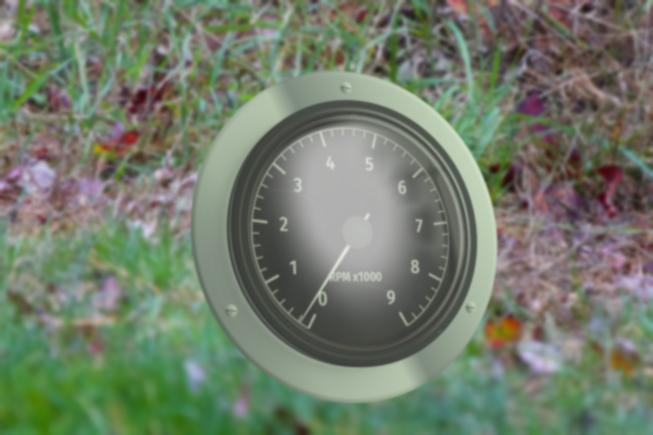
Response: 200 rpm
